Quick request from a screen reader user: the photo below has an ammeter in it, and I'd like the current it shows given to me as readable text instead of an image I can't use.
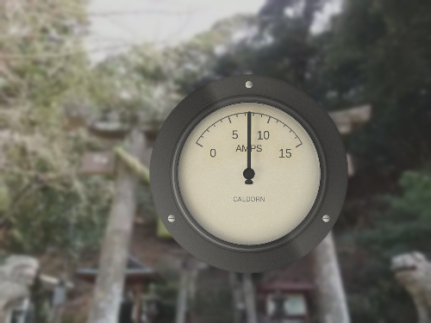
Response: 7.5 A
